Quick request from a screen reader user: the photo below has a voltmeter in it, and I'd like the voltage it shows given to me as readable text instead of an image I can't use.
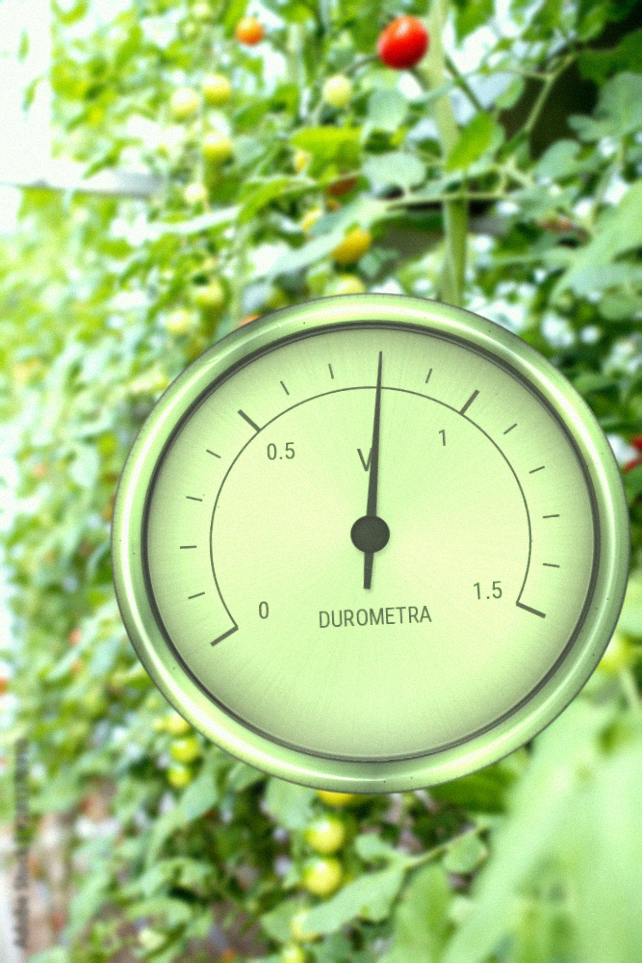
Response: 0.8 V
